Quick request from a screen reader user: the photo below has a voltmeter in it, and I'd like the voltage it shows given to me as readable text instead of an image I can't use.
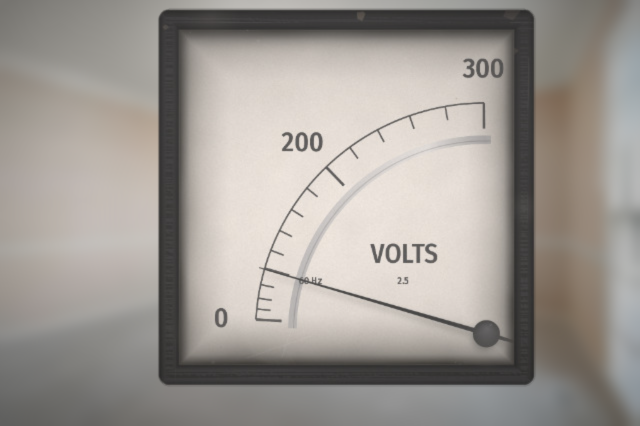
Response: 100 V
